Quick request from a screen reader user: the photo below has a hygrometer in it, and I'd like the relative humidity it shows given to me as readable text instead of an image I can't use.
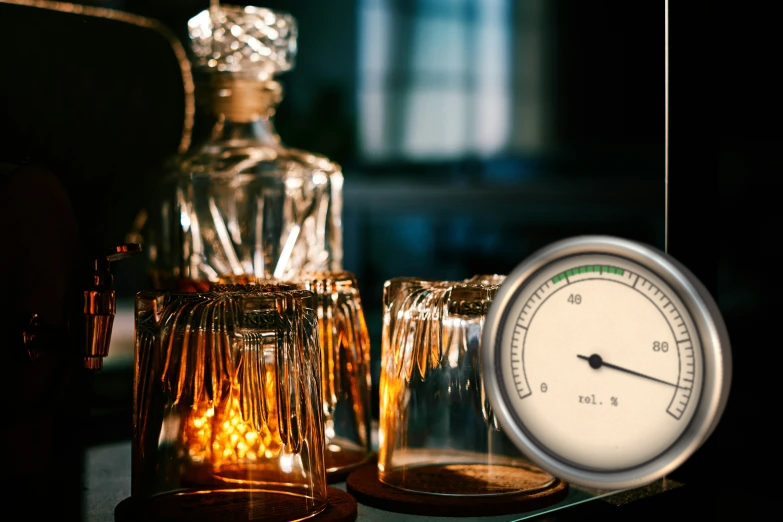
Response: 92 %
